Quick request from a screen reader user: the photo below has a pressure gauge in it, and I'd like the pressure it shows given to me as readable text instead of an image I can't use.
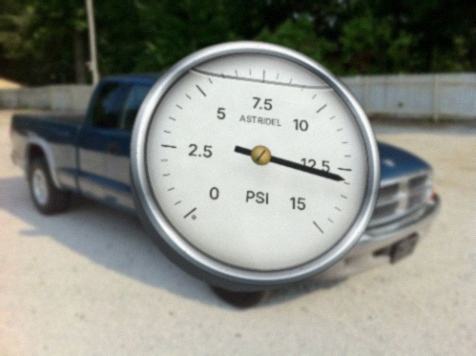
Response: 13 psi
